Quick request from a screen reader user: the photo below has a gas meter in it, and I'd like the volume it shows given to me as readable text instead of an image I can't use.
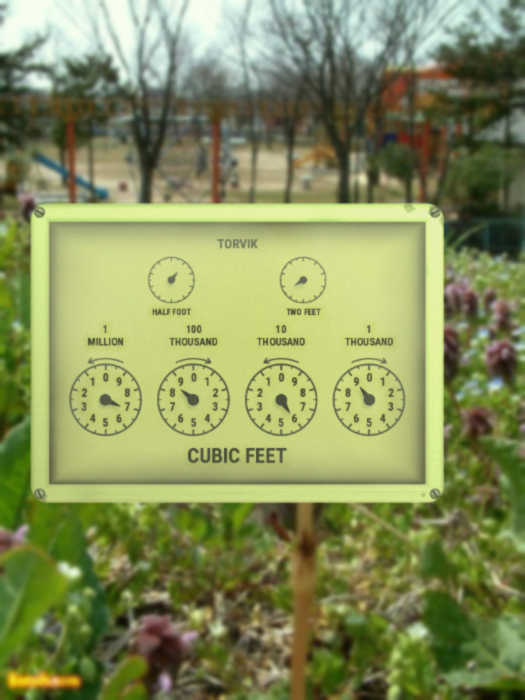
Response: 685900 ft³
